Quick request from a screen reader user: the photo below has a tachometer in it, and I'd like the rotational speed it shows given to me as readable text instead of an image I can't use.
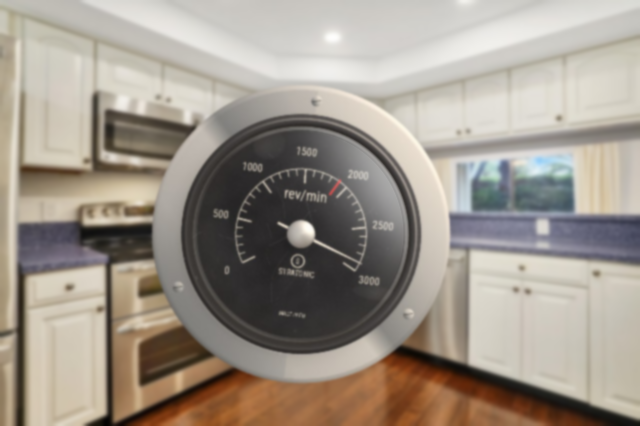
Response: 2900 rpm
